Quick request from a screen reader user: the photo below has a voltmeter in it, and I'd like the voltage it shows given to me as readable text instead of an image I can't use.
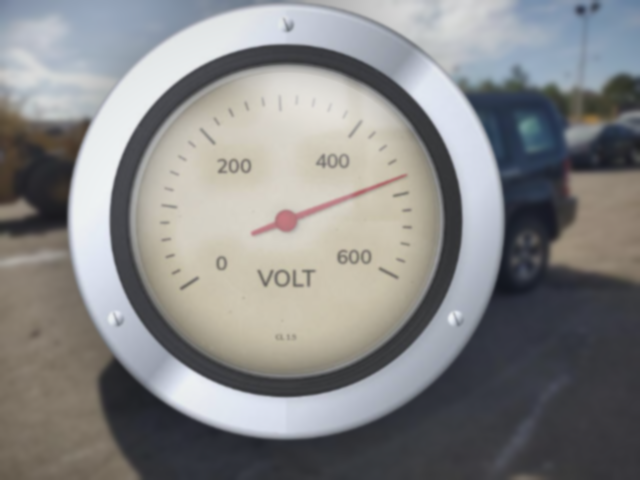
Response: 480 V
